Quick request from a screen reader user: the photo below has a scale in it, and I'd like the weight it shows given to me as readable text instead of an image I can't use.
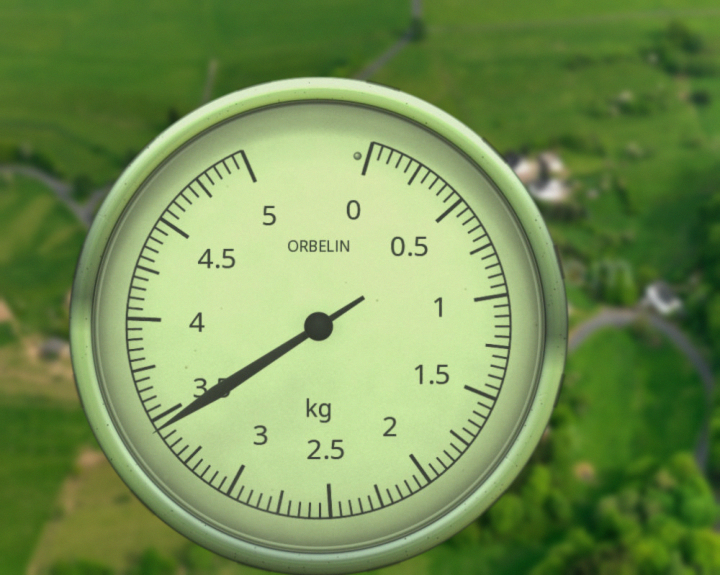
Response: 3.45 kg
